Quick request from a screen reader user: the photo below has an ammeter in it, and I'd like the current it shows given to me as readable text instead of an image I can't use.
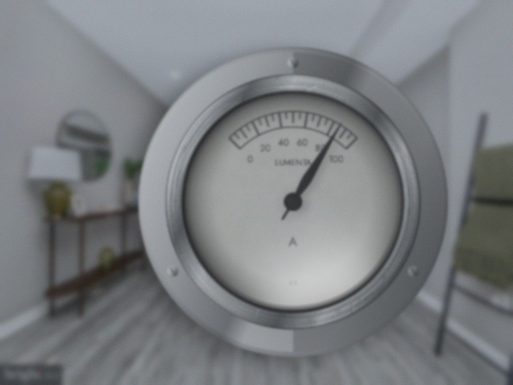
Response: 85 A
